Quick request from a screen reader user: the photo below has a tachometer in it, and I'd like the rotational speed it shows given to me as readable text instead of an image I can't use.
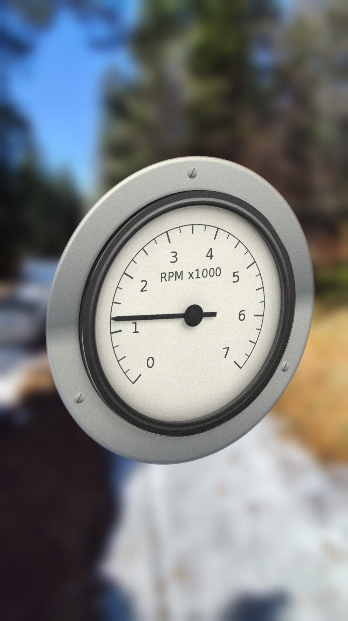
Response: 1250 rpm
